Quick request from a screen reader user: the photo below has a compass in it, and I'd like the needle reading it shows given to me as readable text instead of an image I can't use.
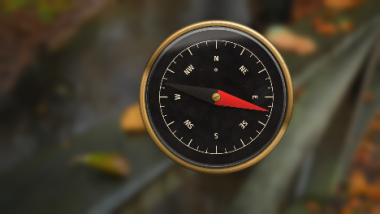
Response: 105 °
